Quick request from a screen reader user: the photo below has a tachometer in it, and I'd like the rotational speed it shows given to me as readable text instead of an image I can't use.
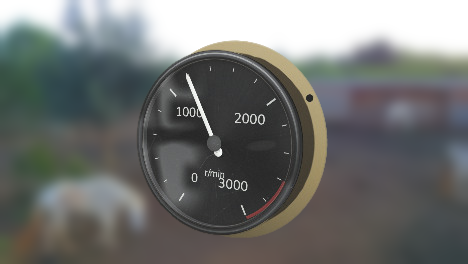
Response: 1200 rpm
